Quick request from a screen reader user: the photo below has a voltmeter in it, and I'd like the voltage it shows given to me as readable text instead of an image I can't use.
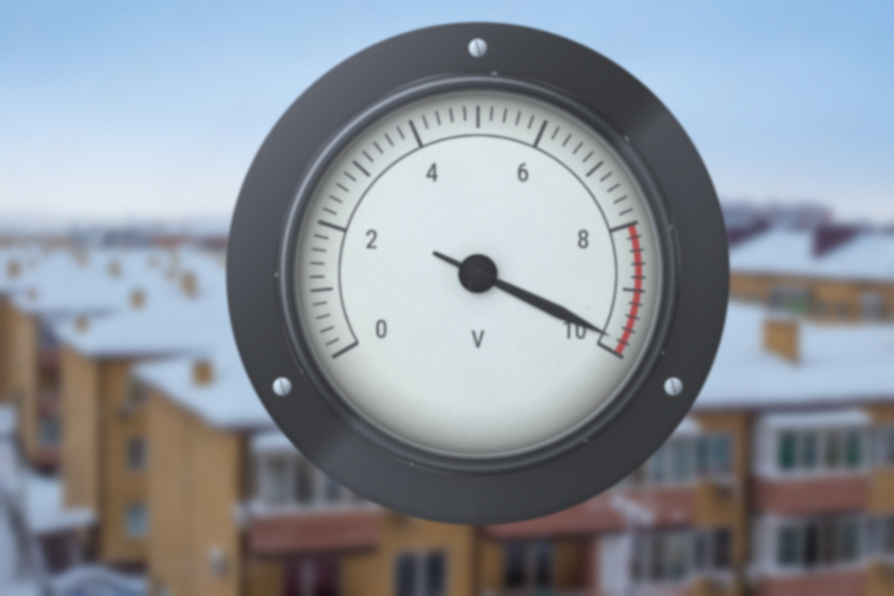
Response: 9.8 V
